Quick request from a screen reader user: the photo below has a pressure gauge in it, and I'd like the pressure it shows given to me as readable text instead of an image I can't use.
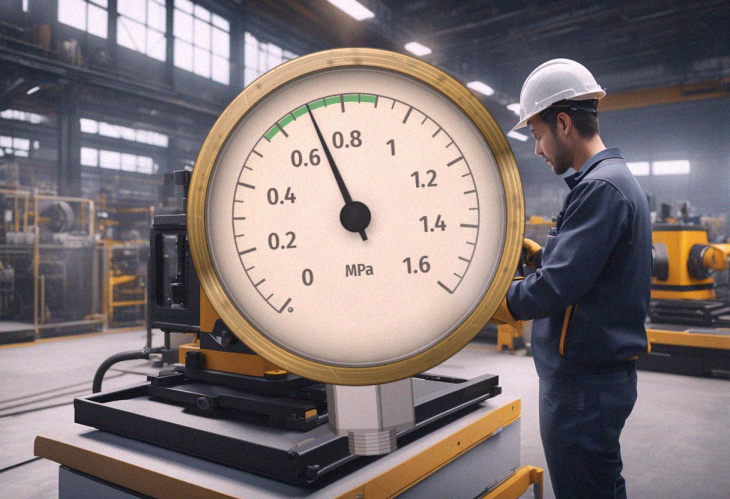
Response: 0.7 MPa
